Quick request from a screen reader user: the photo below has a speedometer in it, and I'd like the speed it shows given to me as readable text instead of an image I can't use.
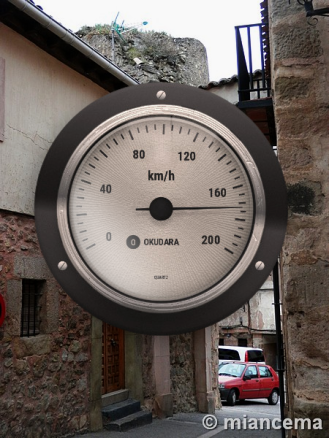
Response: 172.5 km/h
